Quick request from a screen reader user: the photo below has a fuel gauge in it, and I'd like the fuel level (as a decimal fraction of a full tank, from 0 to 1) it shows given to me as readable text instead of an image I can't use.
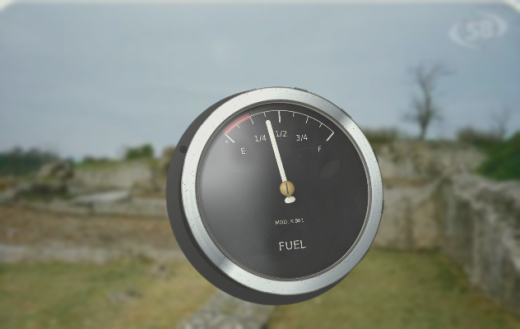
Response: 0.375
